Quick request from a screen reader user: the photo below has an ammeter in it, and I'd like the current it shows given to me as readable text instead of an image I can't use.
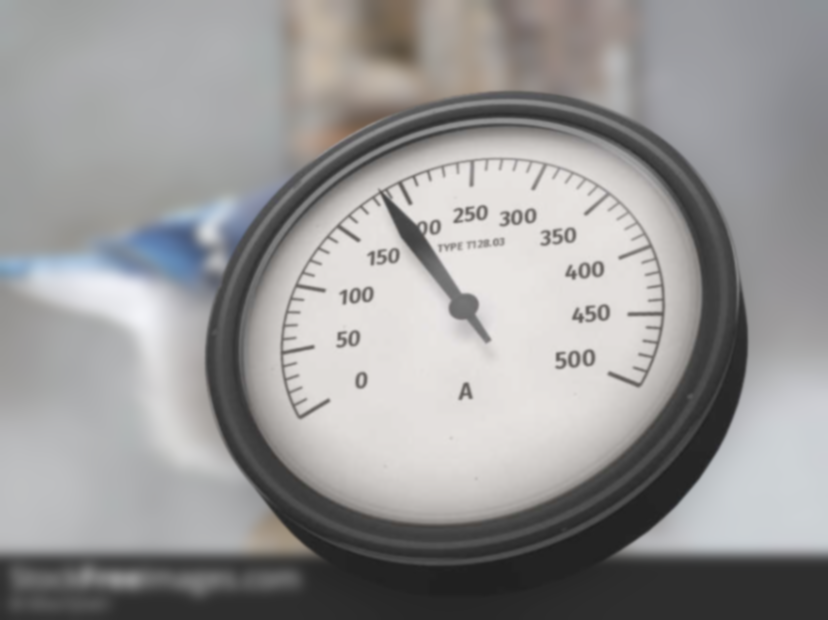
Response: 185 A
